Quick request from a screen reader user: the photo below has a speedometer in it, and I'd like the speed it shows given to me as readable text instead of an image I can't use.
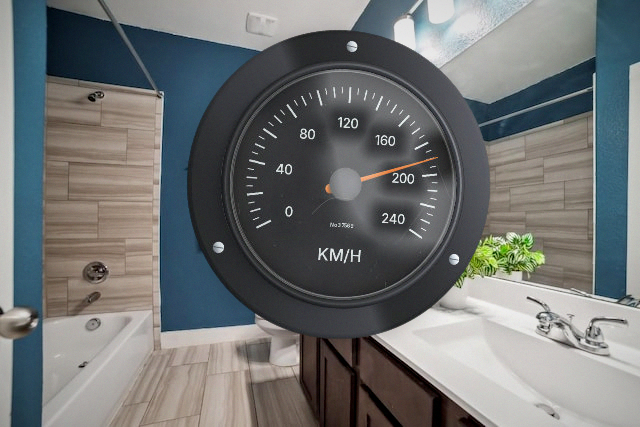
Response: 190 km/h
